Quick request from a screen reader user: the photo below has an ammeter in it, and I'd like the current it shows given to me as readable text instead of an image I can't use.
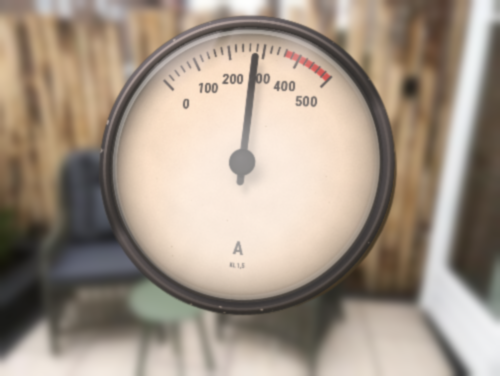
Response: 280 A
